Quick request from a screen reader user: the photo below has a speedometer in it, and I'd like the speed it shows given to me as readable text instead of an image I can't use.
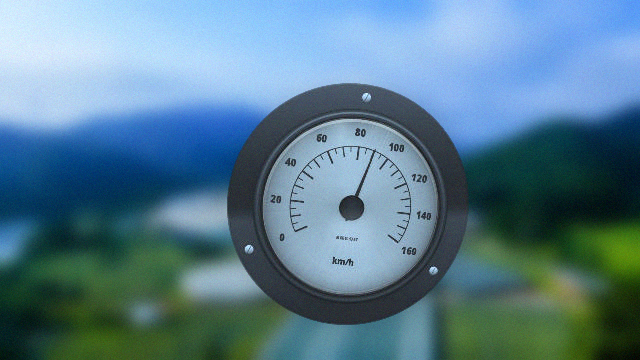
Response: 90 km/h
